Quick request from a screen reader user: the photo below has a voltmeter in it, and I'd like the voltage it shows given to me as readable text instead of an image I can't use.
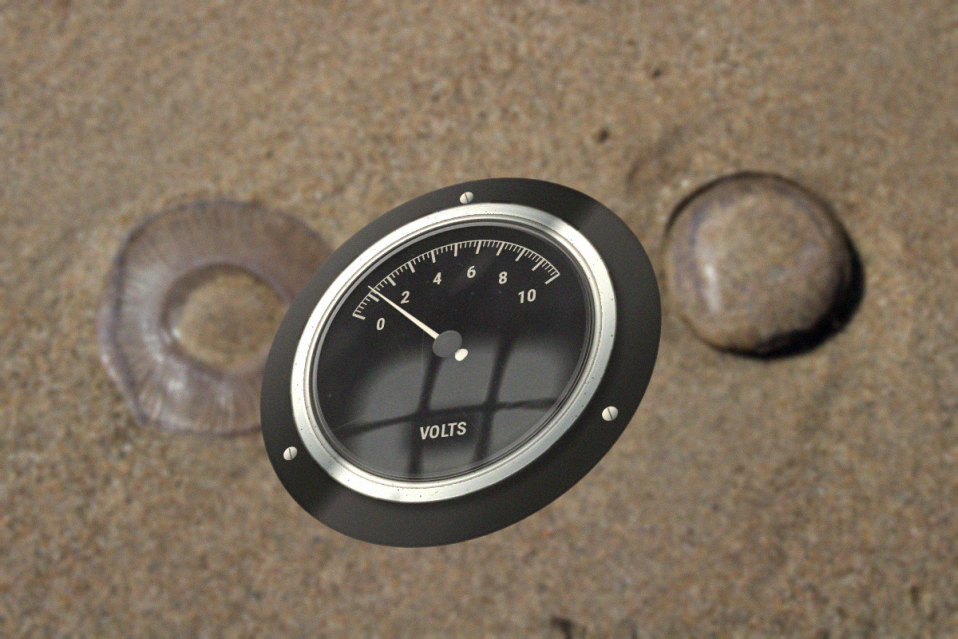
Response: 1.2 V
